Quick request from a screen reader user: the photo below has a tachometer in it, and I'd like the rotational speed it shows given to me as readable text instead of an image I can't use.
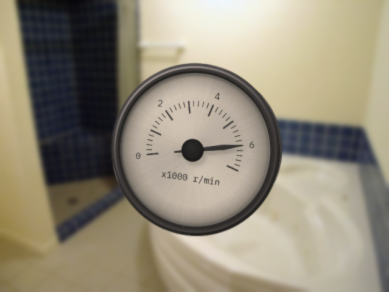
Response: 6000 rpm
